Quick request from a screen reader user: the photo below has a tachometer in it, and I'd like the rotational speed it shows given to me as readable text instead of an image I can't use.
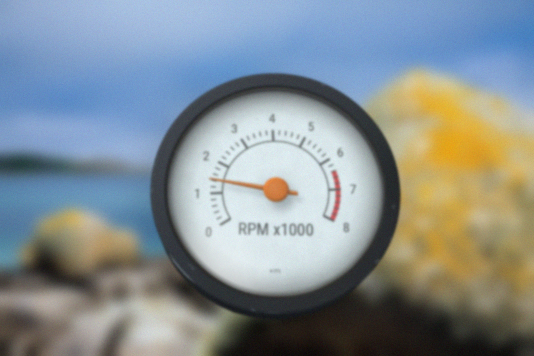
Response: 1400 rpm
